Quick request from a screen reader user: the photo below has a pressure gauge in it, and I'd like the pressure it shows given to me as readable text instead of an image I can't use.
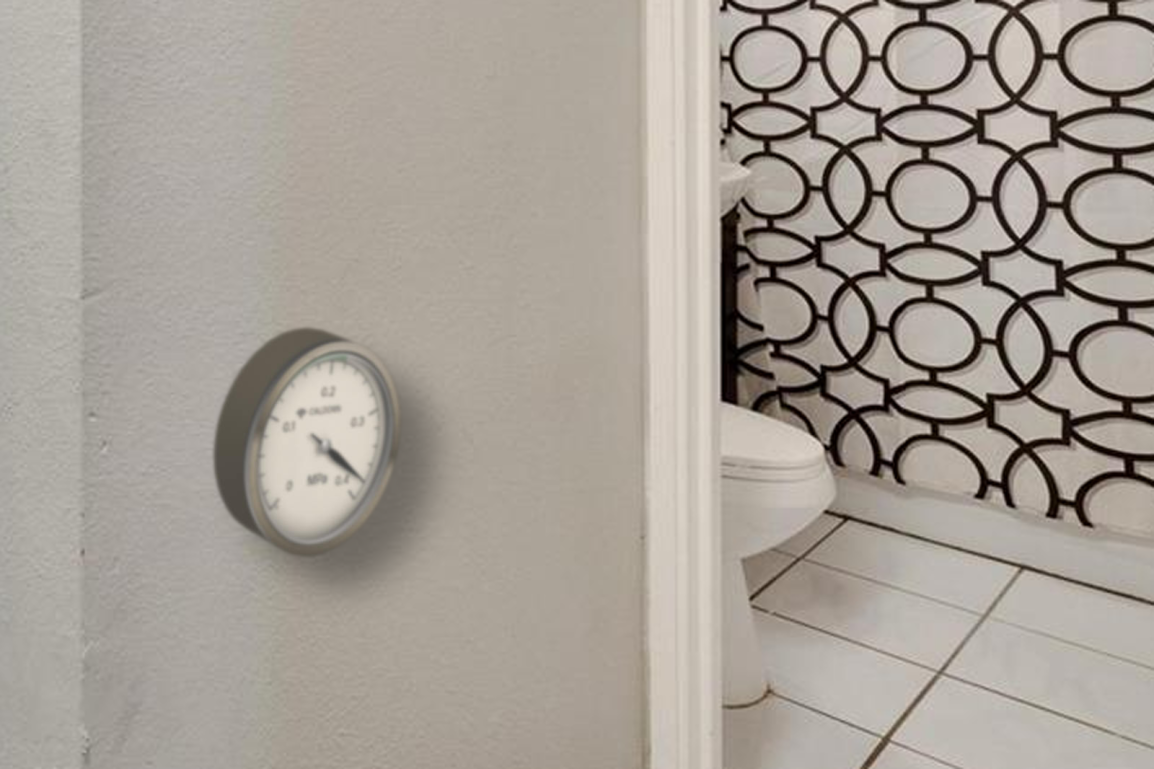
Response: 0.38 MPa
